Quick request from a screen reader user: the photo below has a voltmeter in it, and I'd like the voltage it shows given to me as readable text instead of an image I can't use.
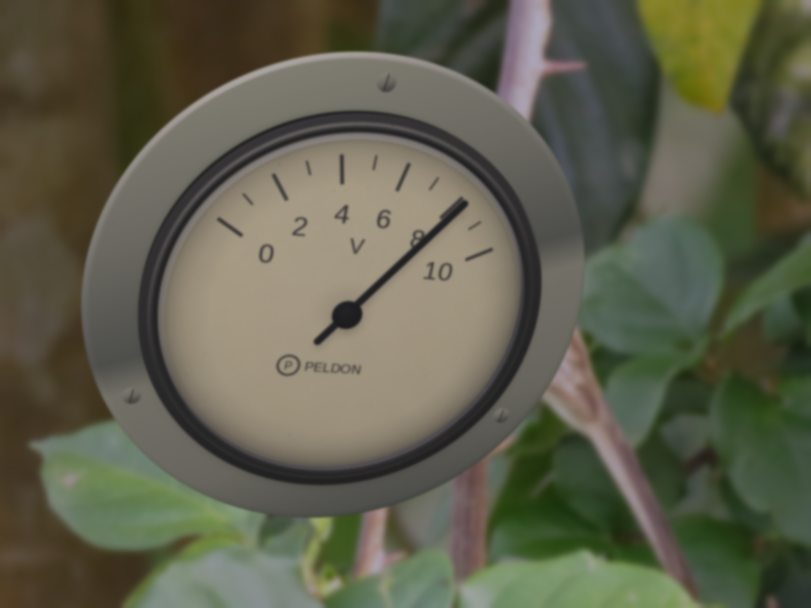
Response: 8 V
